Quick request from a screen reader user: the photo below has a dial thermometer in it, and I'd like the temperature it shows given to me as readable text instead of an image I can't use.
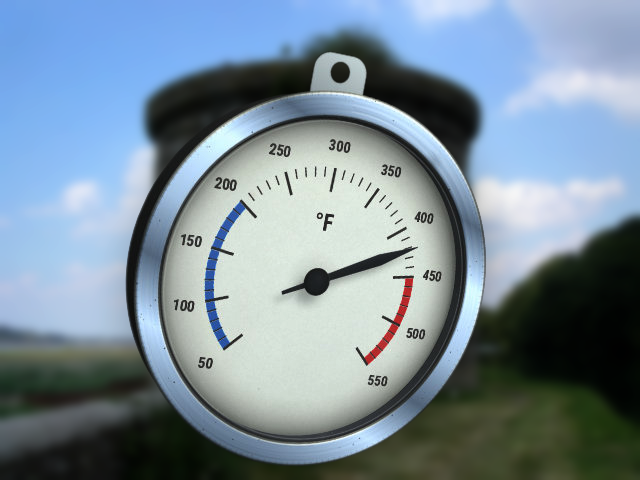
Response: 420 °F
